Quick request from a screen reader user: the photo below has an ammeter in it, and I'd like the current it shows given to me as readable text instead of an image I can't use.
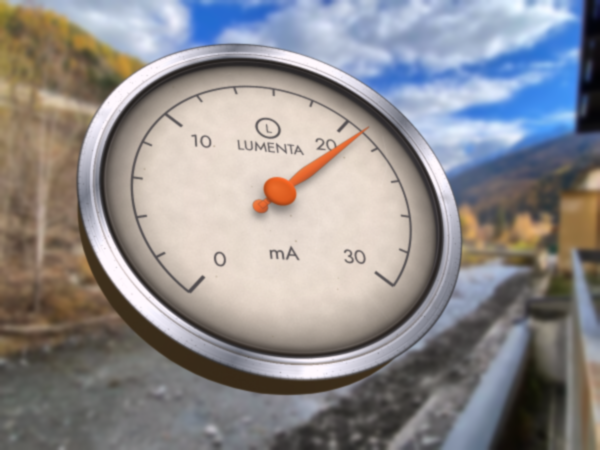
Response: 21 mA
